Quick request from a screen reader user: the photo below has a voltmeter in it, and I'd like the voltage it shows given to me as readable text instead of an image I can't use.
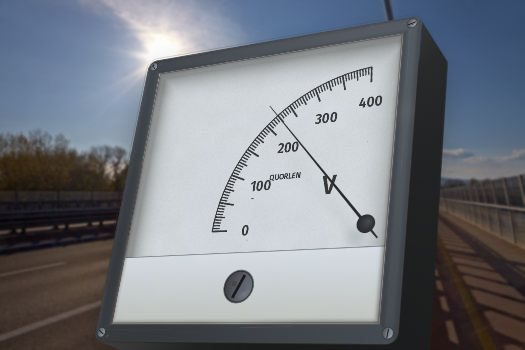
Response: 225 V
